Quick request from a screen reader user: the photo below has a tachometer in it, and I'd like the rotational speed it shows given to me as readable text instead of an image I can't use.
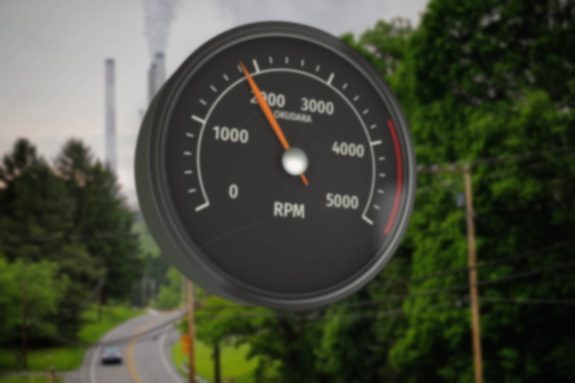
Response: 1800 rpm
